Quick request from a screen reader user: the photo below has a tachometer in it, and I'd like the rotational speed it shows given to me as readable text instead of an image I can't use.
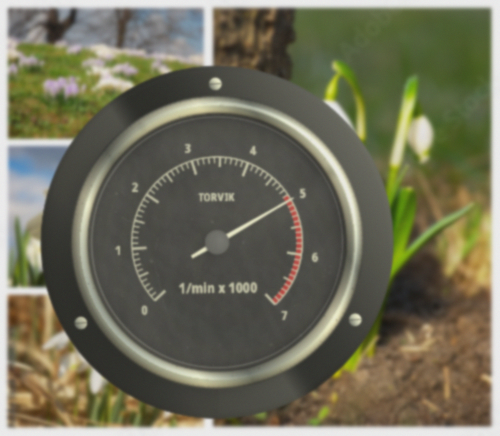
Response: 5000 rpm
